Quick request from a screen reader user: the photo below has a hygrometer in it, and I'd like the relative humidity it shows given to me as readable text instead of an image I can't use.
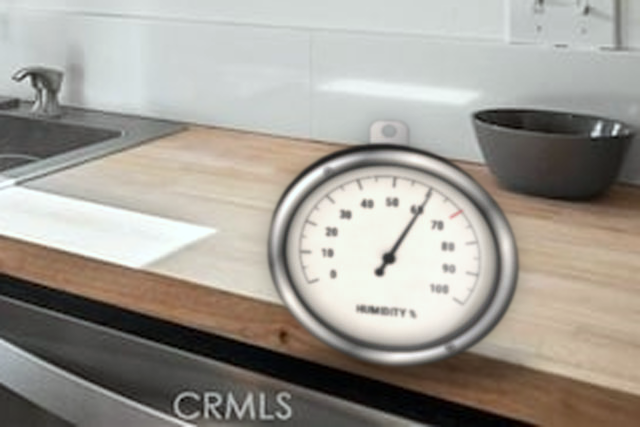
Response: 60 %
